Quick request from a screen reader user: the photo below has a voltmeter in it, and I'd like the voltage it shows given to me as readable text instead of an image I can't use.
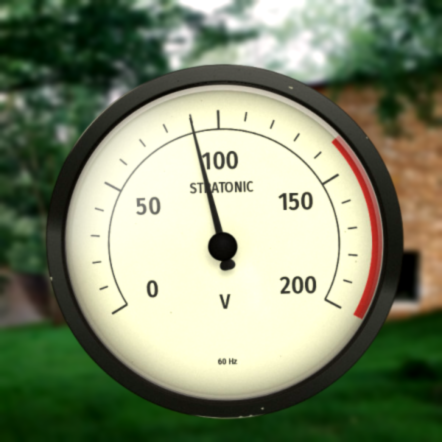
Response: 90 V
